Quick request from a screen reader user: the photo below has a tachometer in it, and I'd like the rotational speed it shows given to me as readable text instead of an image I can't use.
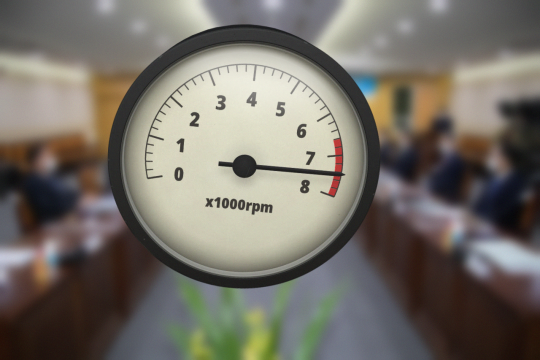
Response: 7400 rpm
